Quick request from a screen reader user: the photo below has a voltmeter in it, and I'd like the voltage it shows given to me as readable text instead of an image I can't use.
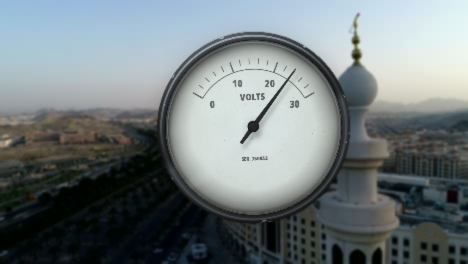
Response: 24 V
